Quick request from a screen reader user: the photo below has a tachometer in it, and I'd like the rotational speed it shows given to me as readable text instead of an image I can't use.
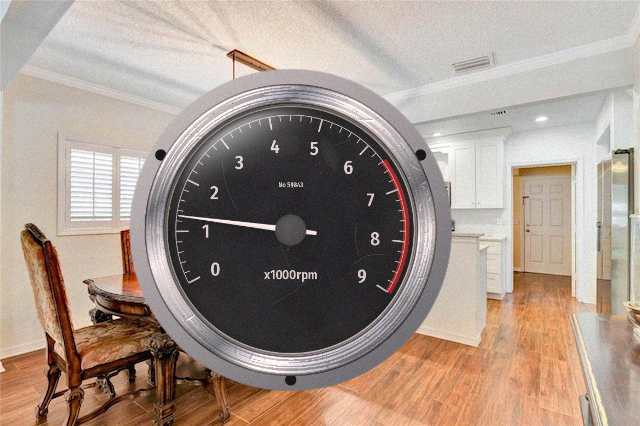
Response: 1300 rpm
